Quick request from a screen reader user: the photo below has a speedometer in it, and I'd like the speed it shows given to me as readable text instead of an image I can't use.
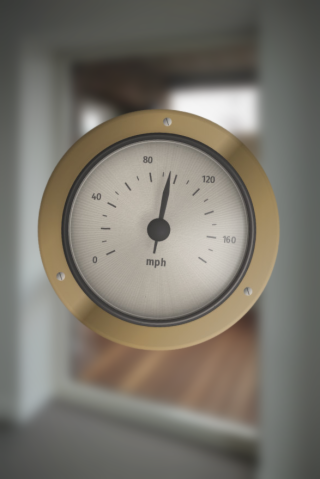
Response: 95 mph
